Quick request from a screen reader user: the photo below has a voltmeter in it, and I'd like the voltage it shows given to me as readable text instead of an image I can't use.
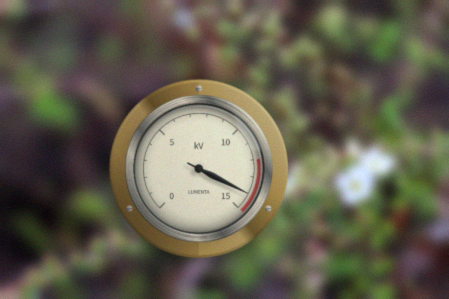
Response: 14 kV
